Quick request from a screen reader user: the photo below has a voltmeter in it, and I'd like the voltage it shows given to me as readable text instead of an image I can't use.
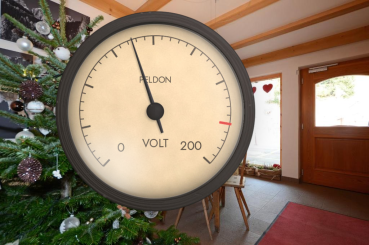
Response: 87.5 V
